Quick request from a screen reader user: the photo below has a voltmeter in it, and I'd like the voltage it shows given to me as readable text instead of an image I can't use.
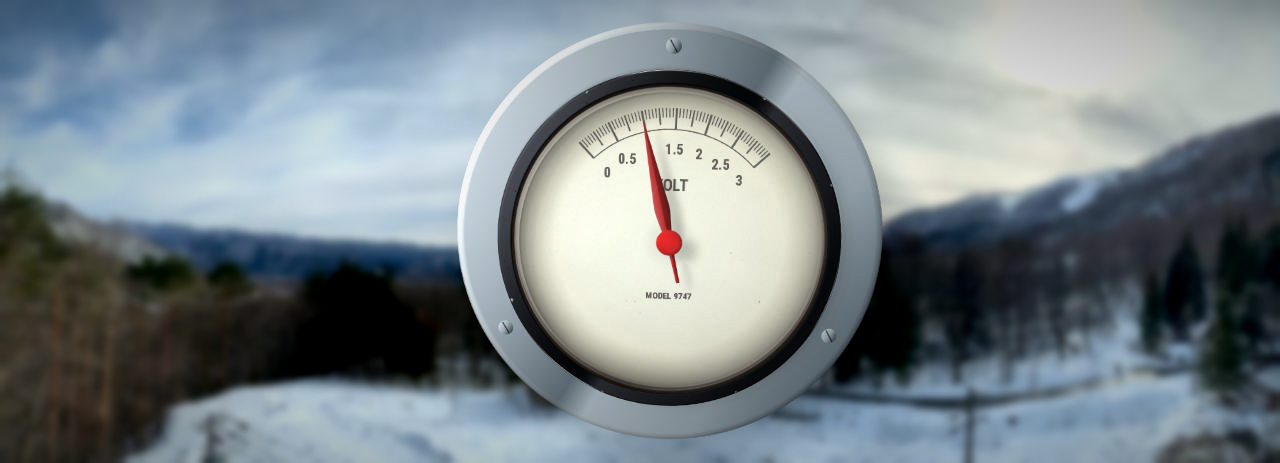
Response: 1 V
